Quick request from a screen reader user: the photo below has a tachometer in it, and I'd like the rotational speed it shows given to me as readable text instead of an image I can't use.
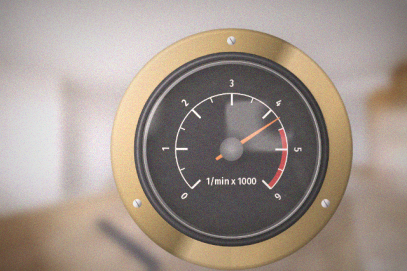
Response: 4250 rpm
